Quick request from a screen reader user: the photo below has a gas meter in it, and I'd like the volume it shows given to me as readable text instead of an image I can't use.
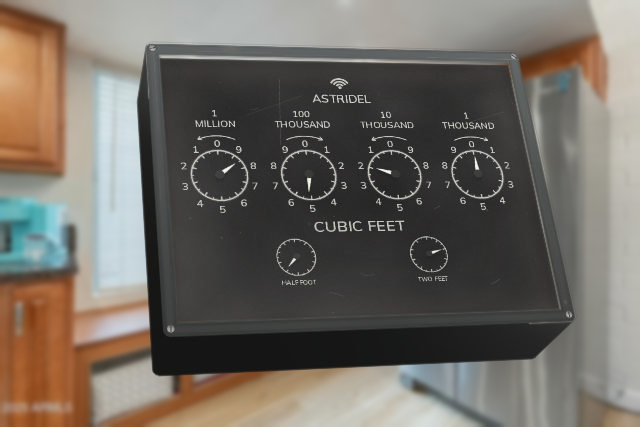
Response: 852000 ft³
